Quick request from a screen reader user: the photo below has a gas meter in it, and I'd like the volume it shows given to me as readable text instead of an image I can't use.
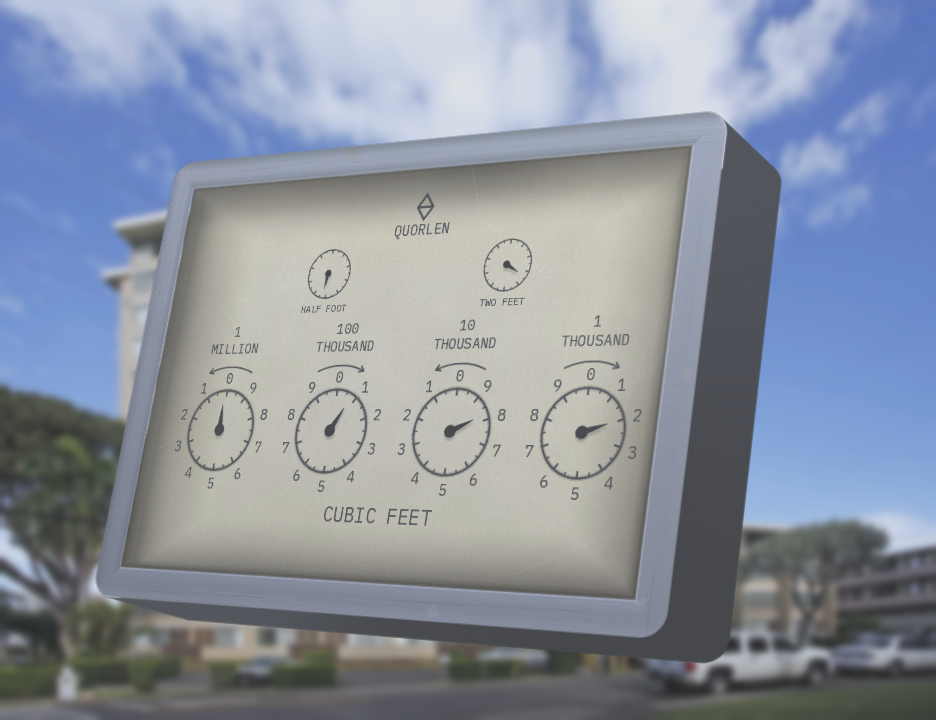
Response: 8200 ft³
